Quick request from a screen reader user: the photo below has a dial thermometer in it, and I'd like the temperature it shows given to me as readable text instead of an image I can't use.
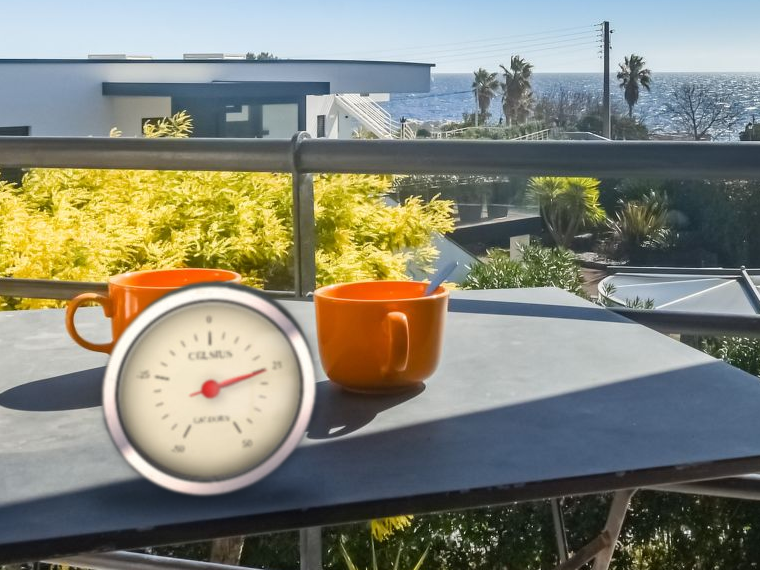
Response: 25 °C
